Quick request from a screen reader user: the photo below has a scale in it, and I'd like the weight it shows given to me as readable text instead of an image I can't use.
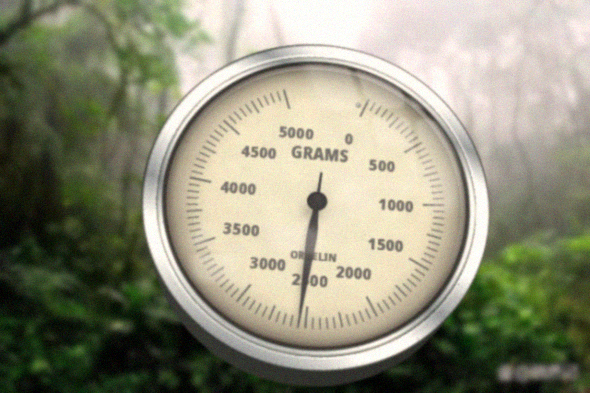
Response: 2550 g
